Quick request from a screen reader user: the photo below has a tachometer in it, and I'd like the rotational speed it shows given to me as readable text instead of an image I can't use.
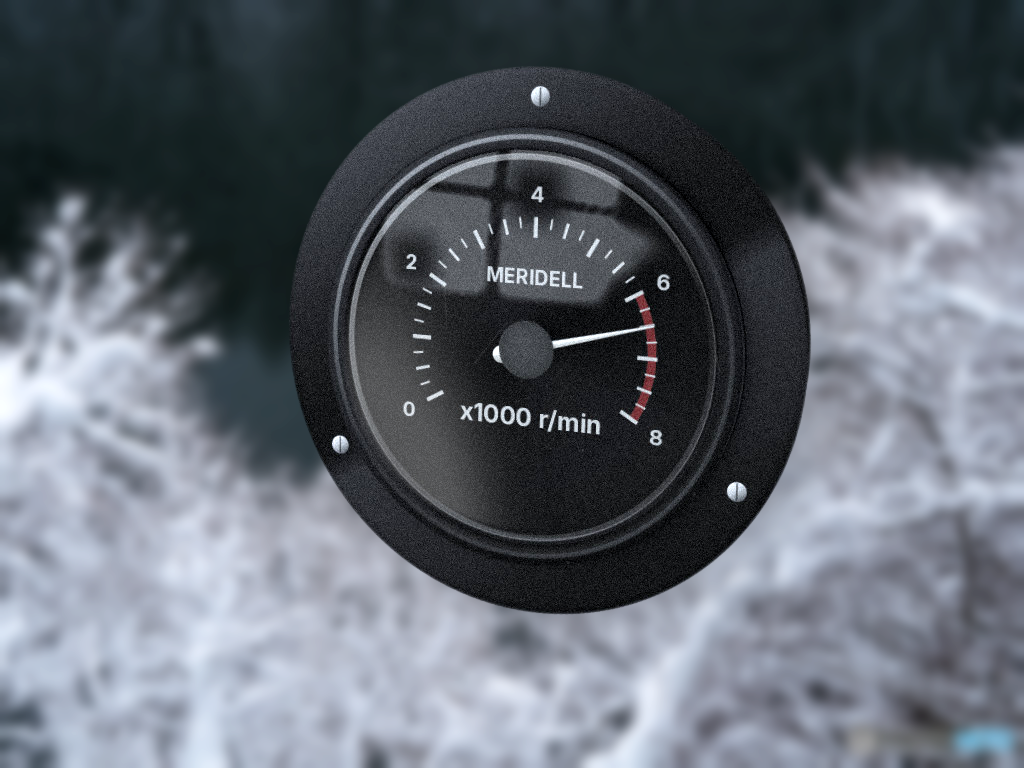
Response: 6500 rpm
